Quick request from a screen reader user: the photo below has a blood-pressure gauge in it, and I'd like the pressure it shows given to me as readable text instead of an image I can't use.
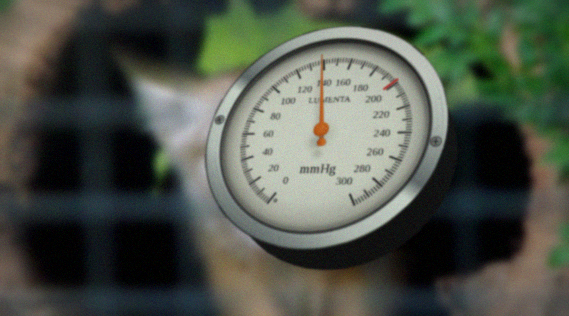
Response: 140 mmHg
